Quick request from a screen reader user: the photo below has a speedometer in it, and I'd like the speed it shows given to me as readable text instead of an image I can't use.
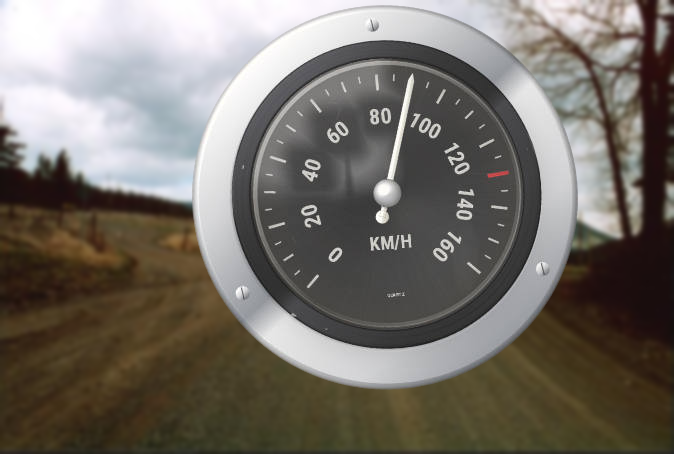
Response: 90 km/h
